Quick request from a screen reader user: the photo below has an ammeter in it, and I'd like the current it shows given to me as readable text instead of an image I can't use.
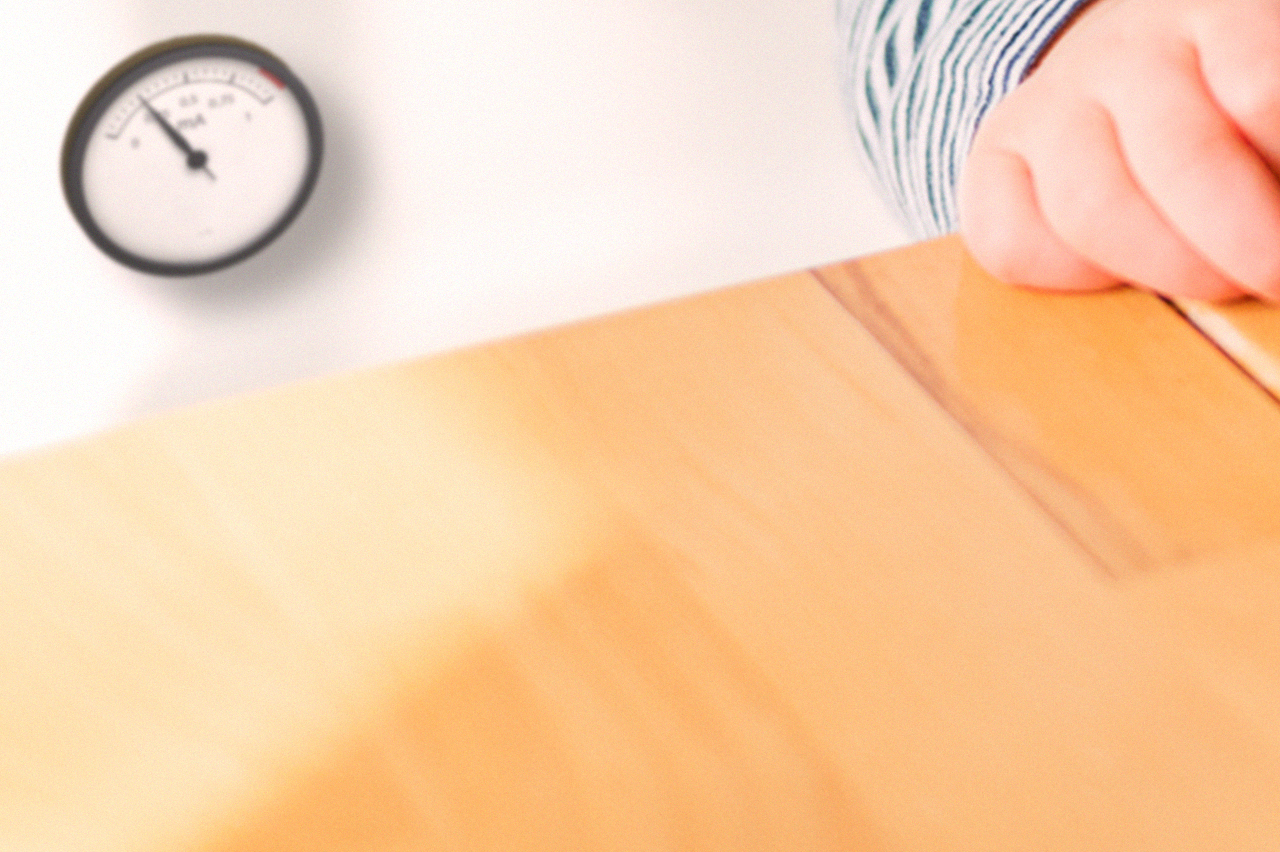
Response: 0.25 mA
